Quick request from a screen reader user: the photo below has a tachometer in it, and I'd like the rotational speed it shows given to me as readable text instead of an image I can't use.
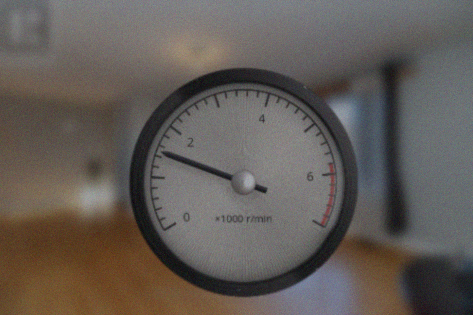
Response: 1500 rpm
